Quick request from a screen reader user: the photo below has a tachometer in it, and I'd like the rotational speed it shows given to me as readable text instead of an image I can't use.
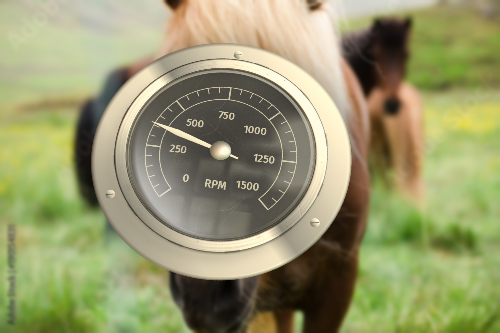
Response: 350 rpm
